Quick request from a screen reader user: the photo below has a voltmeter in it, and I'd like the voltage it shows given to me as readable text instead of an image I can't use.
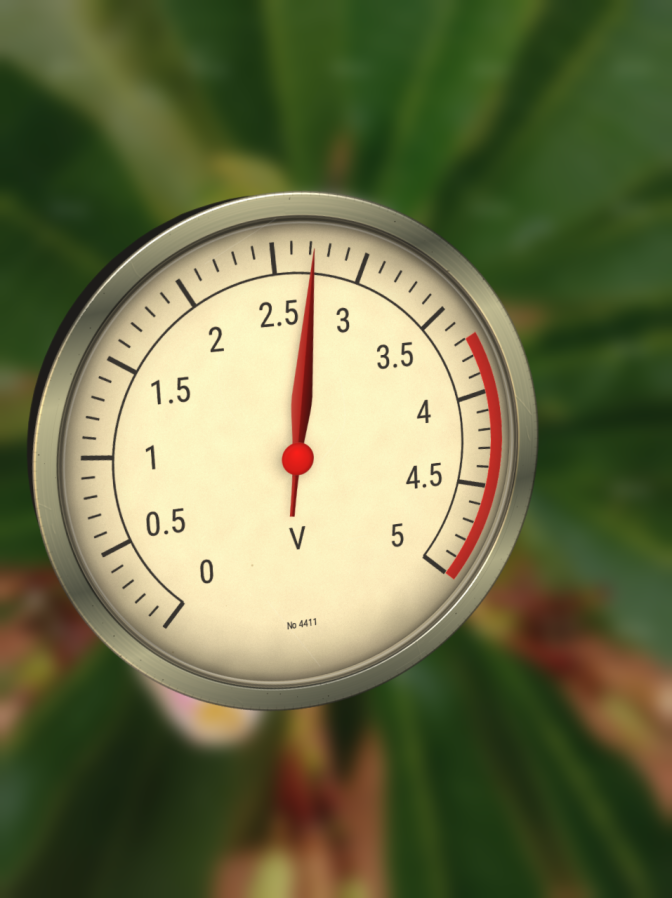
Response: 2.7 V
